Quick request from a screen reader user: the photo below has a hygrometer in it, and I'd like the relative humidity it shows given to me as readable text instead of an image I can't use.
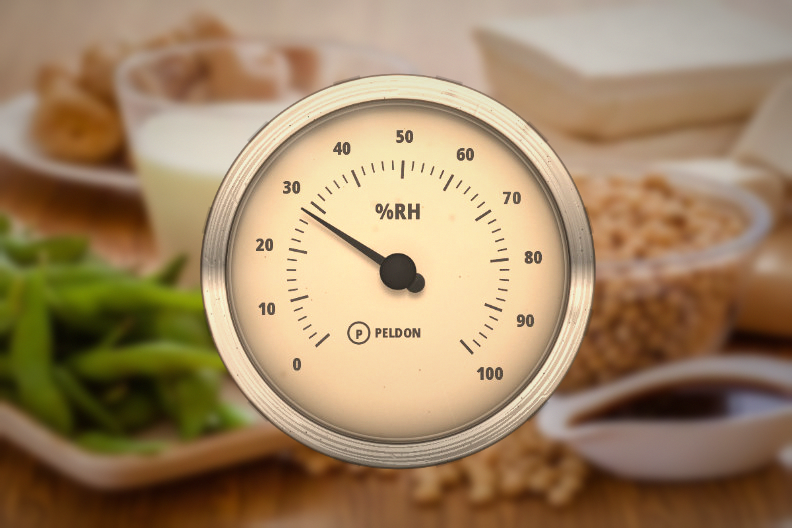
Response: 28 %
